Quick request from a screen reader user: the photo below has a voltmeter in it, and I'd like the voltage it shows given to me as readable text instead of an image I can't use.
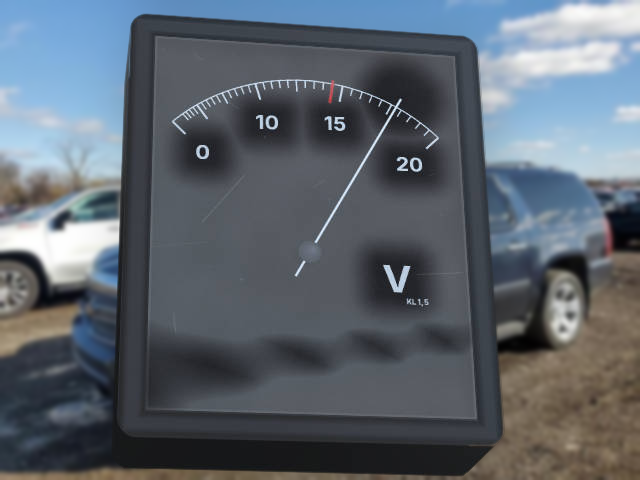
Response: 17.75 V
